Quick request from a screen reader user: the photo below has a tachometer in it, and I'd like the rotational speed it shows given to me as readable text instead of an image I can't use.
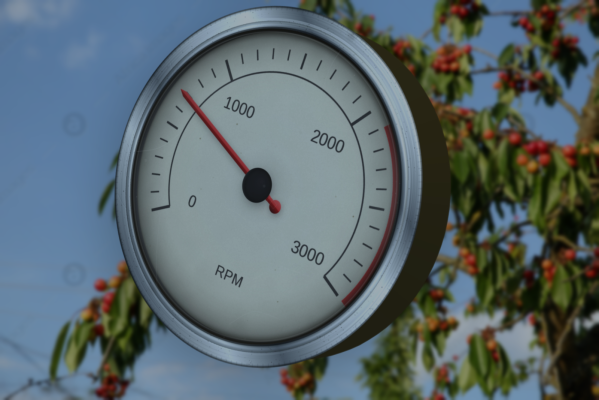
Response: 700 rpm
